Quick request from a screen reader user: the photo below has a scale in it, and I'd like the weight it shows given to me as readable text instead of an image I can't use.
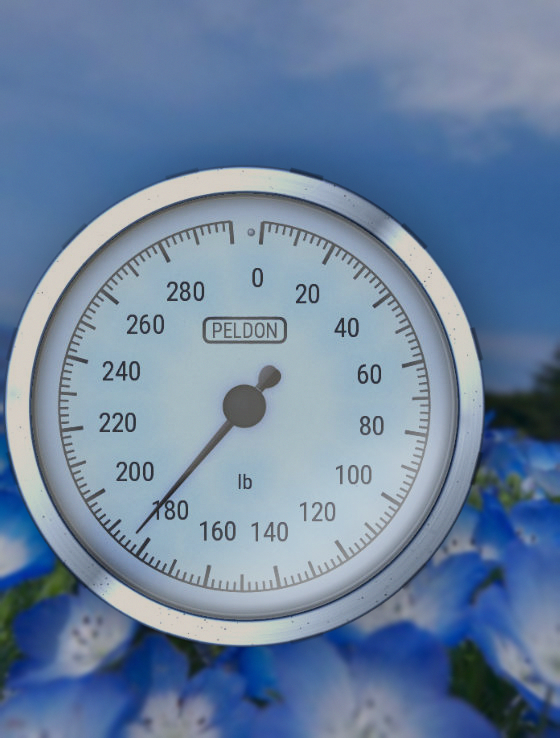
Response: 184 lb
